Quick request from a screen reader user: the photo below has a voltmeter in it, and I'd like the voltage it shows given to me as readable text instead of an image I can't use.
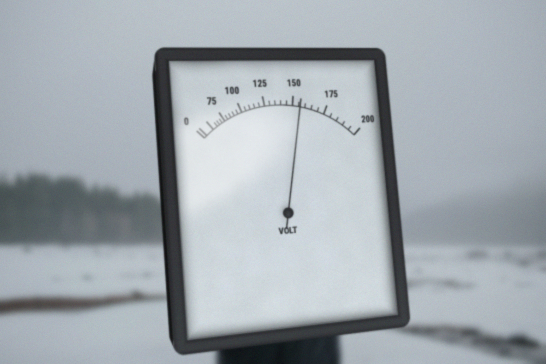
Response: 155 V
